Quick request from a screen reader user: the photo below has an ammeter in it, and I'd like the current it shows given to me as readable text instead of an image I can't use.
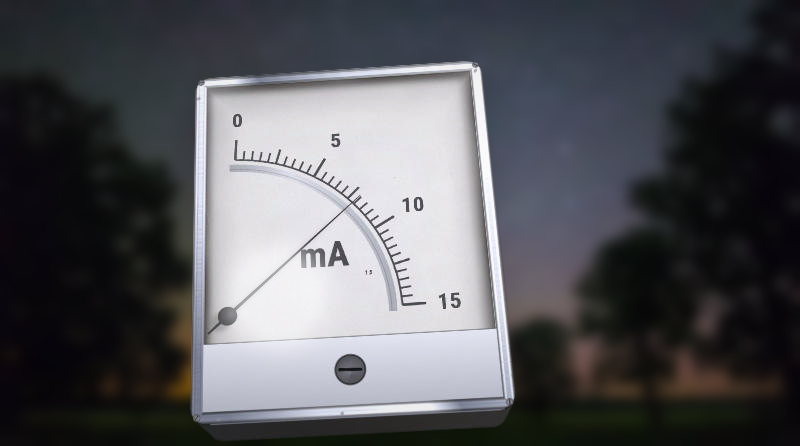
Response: 8 mA
